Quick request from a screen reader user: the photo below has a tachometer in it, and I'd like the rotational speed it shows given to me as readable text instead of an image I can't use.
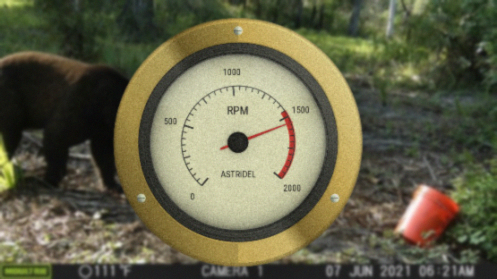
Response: 1550 rpm
